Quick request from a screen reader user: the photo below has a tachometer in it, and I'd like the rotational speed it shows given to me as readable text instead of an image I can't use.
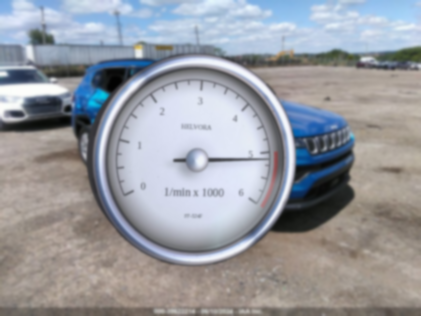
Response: 5125 rpm
